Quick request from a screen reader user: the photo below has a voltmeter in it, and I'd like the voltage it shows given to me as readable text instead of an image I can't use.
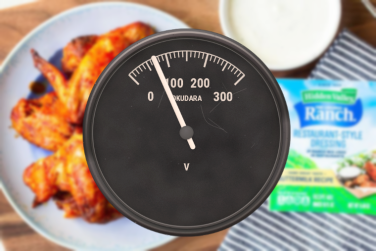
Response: 70 V
